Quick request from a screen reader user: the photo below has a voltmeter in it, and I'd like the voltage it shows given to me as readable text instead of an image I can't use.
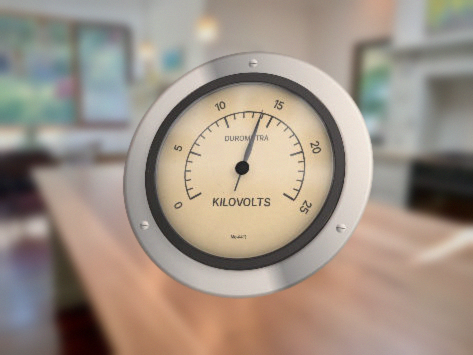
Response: 14 kV
